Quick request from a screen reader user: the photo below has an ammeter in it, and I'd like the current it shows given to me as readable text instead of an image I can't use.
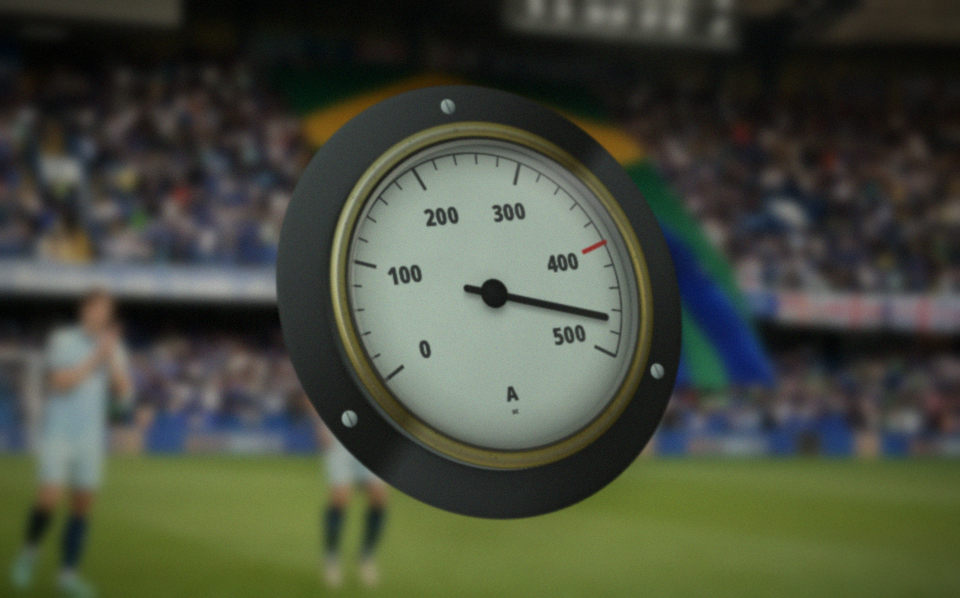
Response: 470 A
